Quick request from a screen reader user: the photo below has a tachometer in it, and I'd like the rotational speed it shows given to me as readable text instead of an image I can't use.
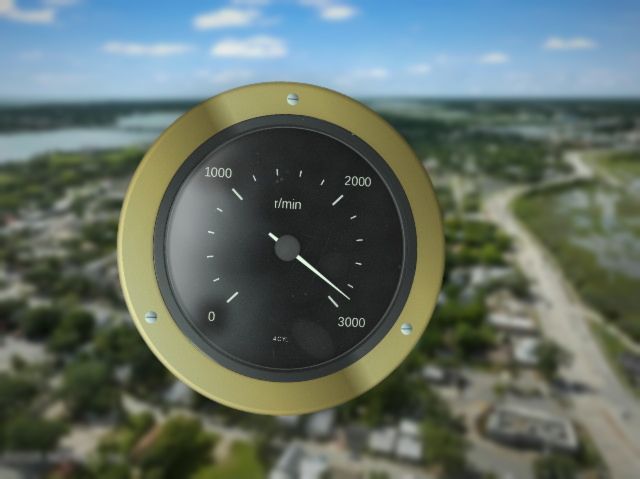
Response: 2900 rpm
